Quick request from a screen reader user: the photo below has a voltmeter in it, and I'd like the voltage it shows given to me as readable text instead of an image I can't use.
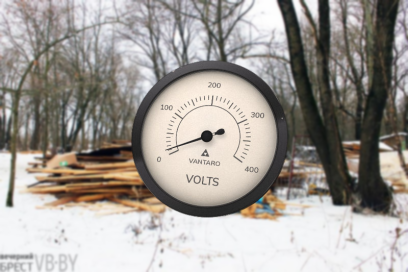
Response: 10 V
